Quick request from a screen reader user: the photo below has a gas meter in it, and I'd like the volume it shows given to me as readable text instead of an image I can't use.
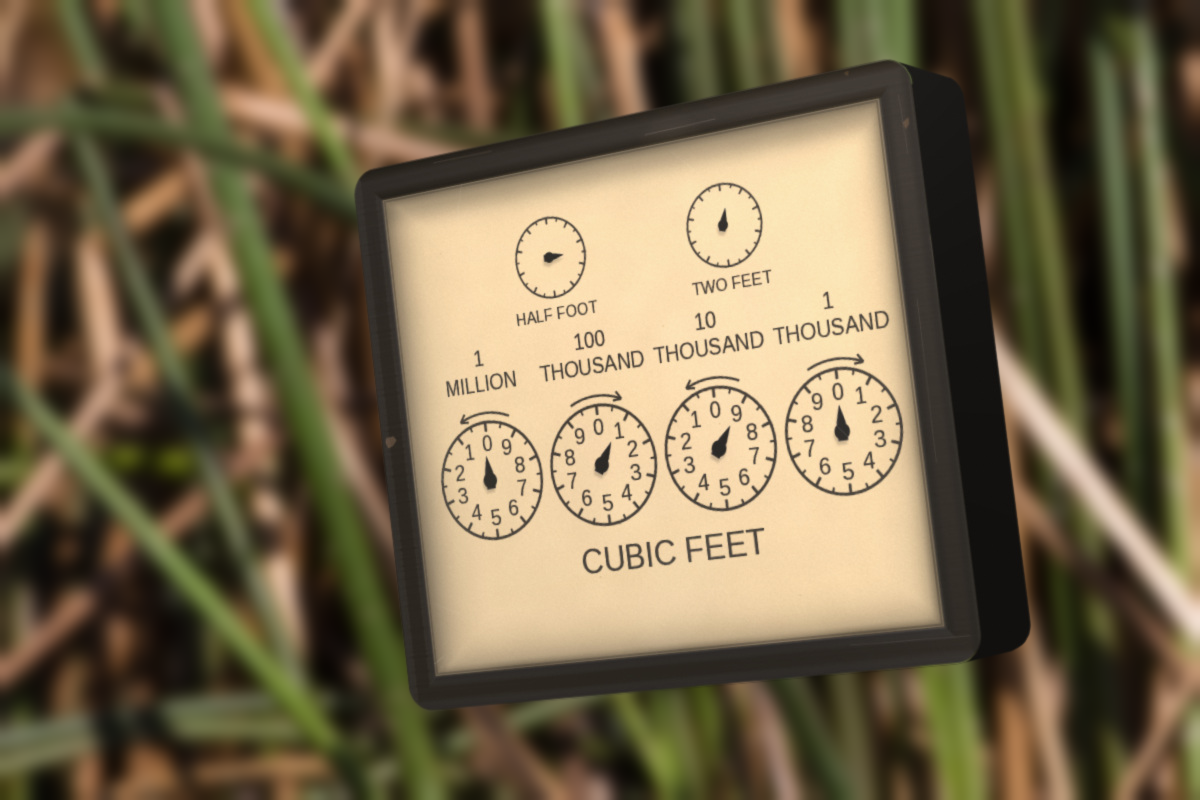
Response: 9000 ft³
